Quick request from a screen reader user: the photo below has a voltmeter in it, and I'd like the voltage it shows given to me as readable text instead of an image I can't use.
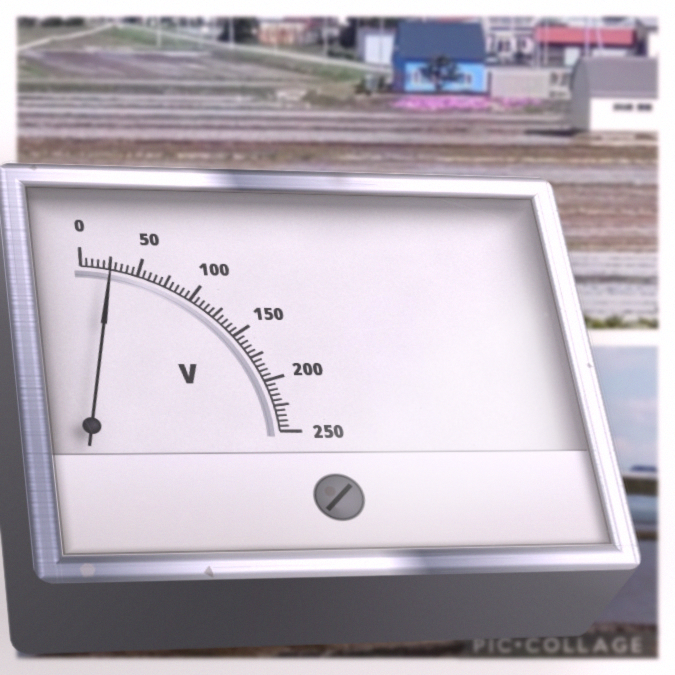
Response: 25 V
